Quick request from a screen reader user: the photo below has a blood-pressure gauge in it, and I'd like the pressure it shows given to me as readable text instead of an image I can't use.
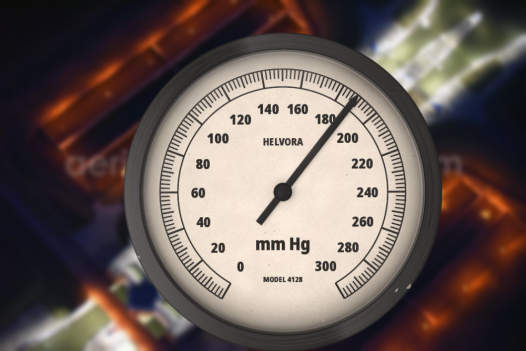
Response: 188 mmHg
